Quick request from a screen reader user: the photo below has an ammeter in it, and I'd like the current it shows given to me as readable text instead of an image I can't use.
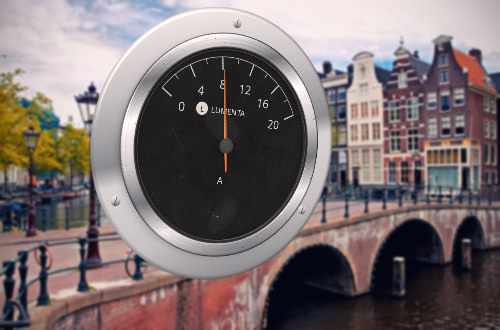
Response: 8 A
